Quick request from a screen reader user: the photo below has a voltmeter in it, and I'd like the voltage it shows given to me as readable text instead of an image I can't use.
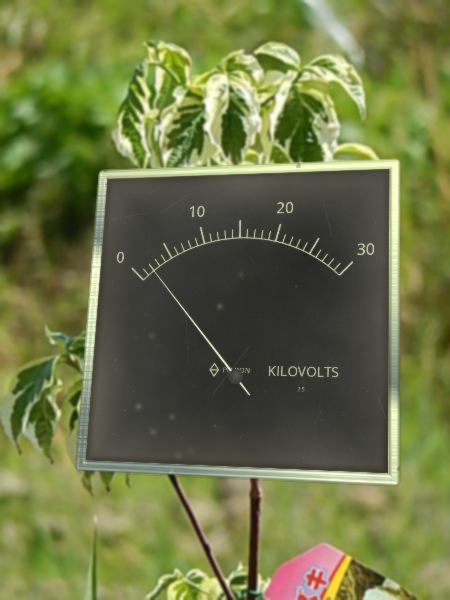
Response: 2 kV
